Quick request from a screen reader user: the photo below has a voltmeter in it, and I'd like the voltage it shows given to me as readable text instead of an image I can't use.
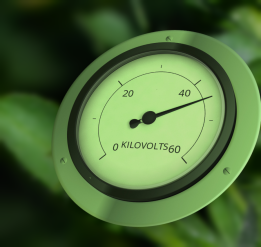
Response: 45 kV
